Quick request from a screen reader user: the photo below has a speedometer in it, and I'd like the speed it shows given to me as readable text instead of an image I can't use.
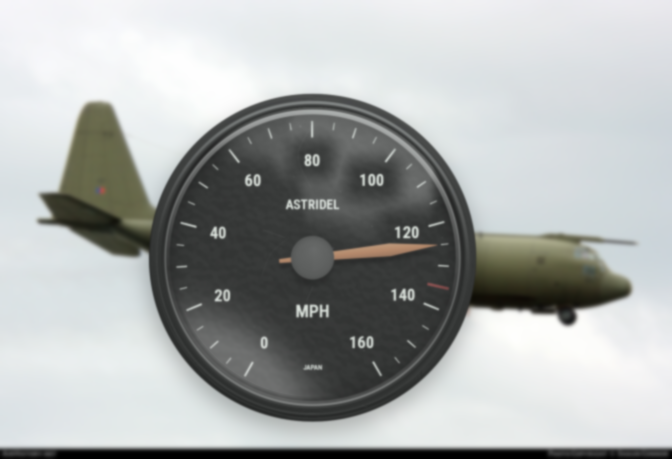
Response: 125 mph
